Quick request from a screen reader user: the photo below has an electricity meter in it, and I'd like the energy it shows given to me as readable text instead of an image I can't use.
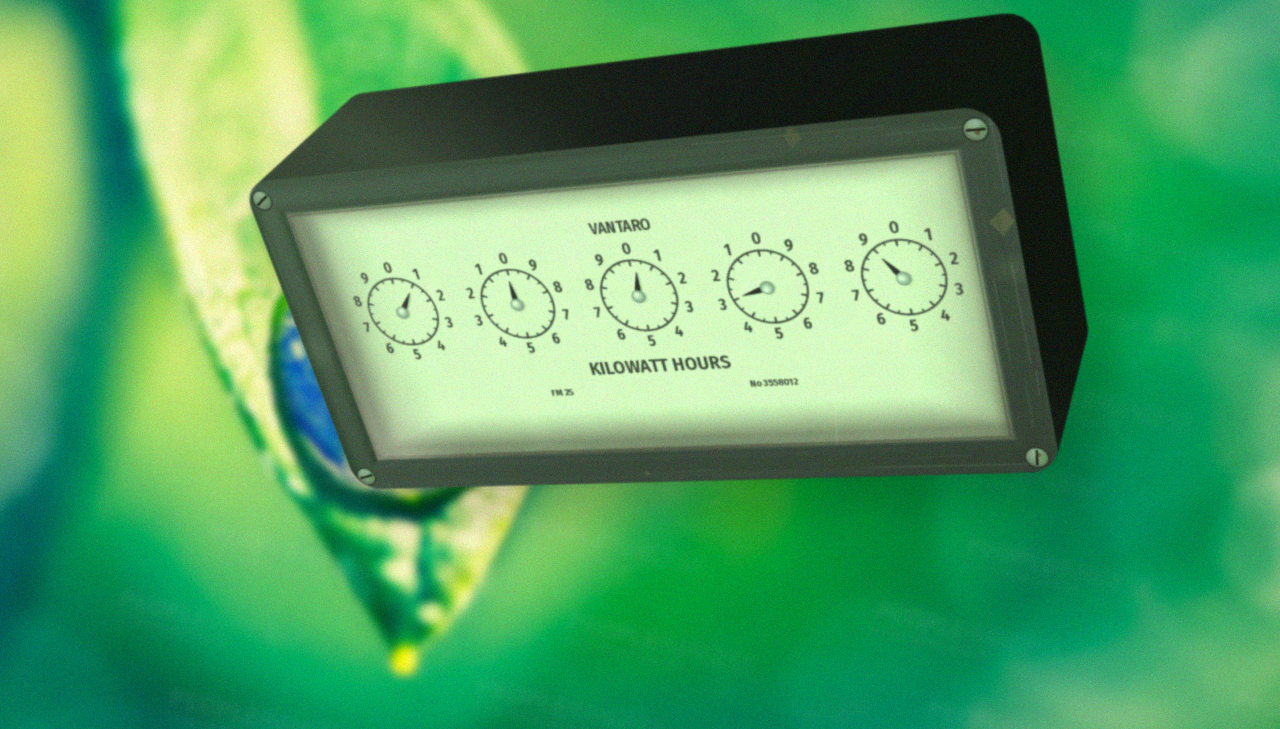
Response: 10029 kWh
